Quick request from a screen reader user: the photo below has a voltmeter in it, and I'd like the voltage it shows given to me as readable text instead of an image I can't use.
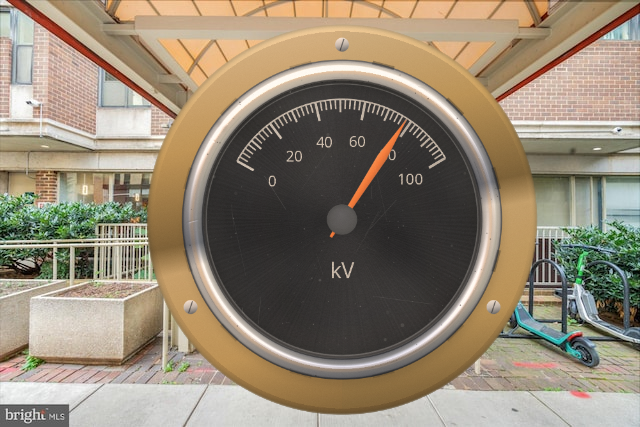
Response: 78 kV
